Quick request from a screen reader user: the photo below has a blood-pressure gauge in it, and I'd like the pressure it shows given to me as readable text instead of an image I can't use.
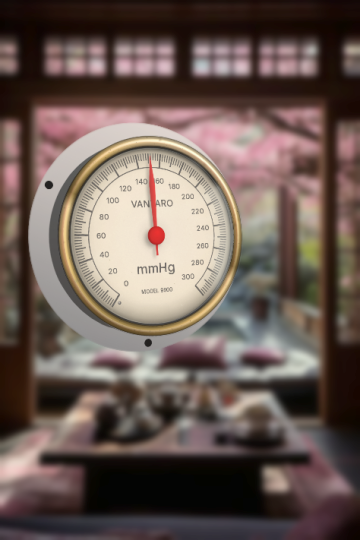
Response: 150 mmHg
